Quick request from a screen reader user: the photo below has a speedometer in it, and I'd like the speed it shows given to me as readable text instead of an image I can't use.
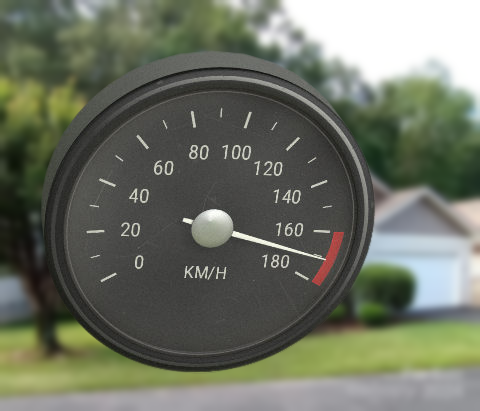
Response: 170 km/h
